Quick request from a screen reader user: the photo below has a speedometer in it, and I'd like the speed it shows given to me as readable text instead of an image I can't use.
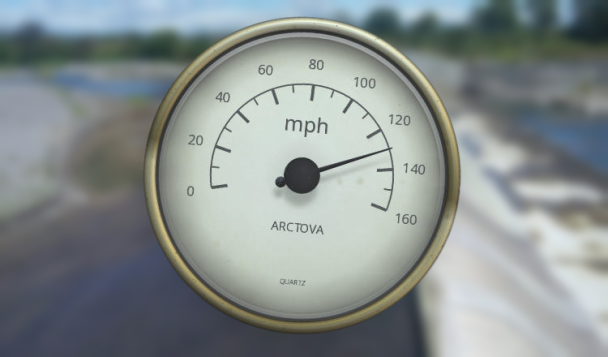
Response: 130 mph
